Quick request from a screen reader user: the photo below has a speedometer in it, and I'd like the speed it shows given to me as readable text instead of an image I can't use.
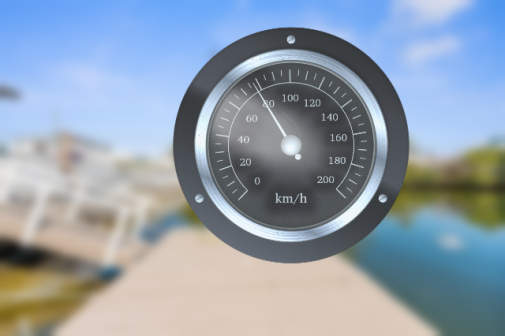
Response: 77.5 km/h
